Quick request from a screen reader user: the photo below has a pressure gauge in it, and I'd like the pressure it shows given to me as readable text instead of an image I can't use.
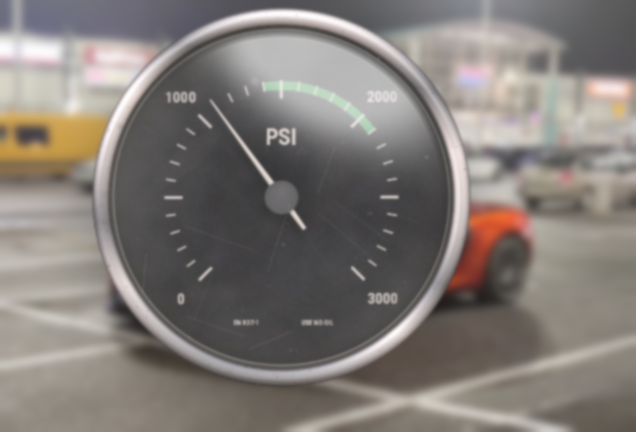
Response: 1100 psi
